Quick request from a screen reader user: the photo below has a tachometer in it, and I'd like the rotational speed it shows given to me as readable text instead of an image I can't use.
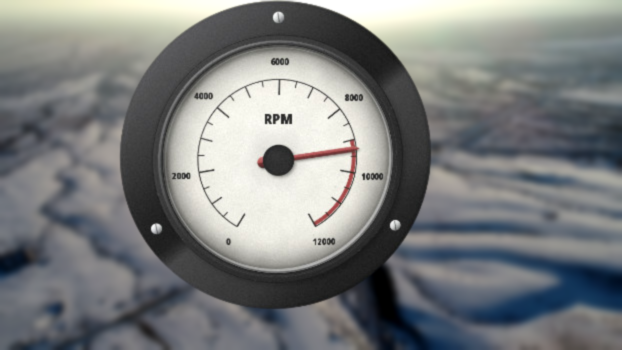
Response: 9250 rpm
